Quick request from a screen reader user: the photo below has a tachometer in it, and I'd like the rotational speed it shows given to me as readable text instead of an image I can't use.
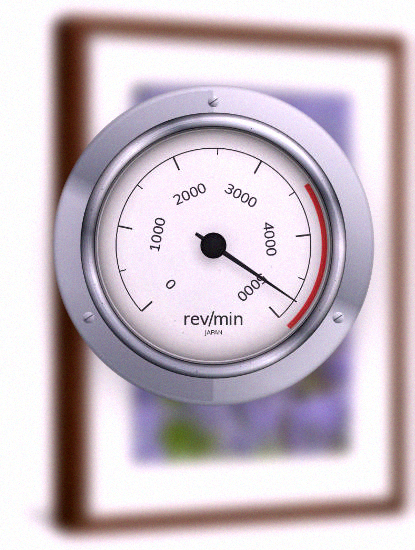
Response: 4750 rpm
